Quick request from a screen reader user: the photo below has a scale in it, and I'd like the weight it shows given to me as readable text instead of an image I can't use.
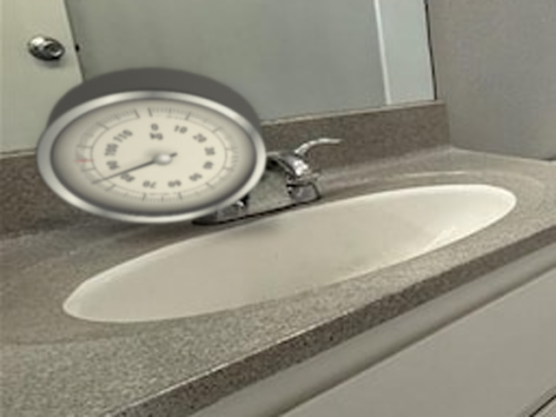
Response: 85 kg
